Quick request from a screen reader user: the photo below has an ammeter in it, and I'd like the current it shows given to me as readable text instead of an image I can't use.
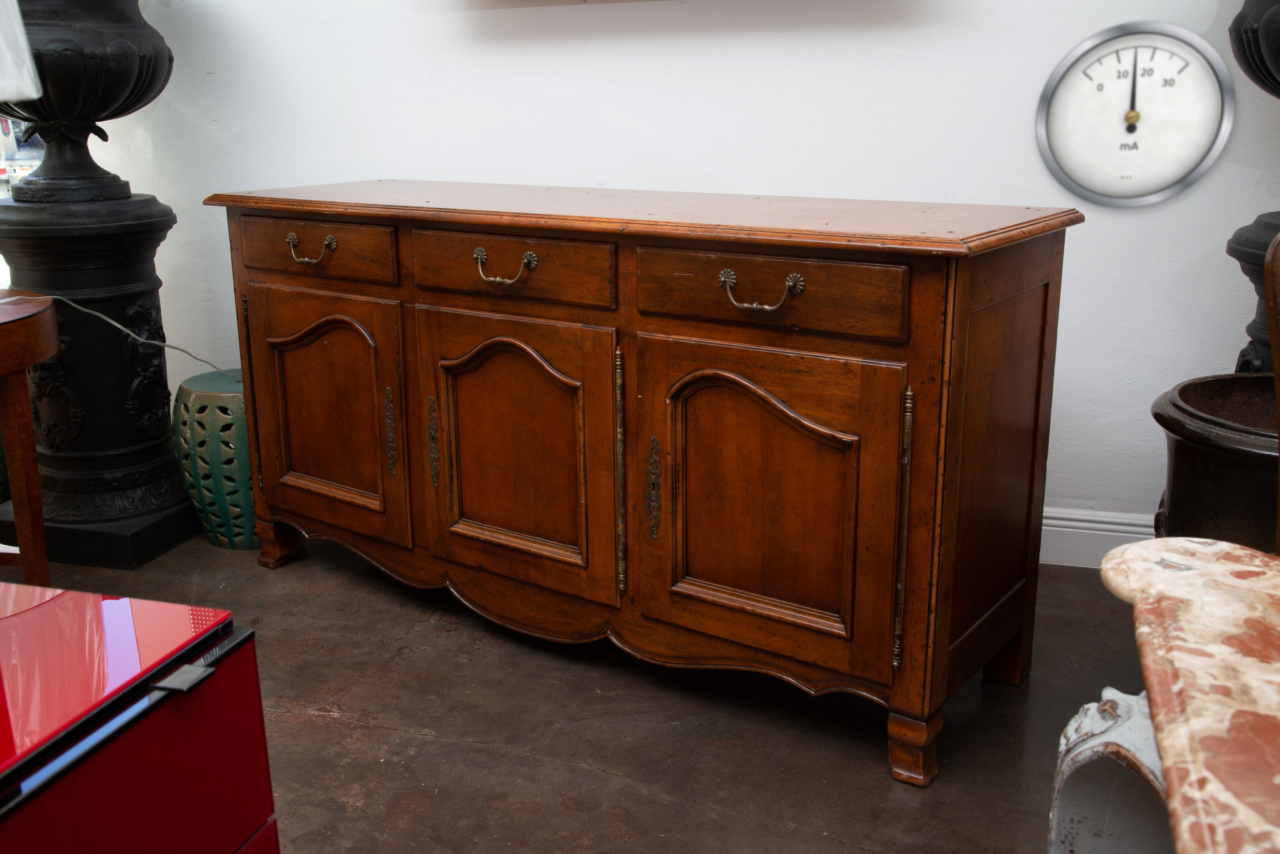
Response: 15 mA
